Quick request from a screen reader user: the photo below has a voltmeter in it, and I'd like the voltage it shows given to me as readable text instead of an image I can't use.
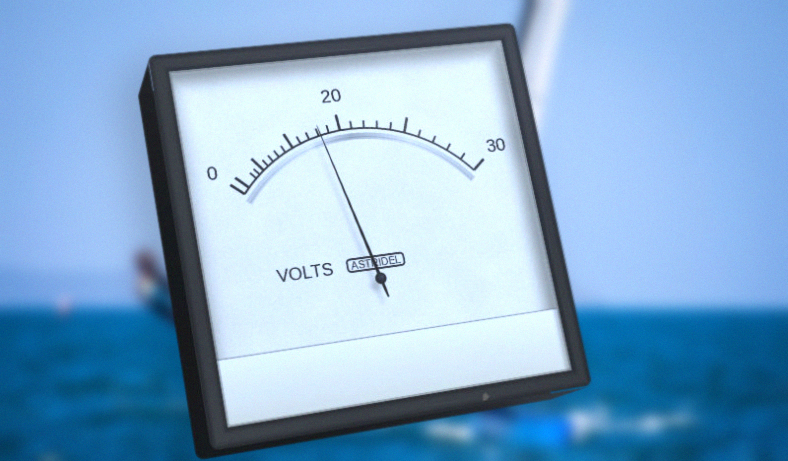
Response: 18 V
